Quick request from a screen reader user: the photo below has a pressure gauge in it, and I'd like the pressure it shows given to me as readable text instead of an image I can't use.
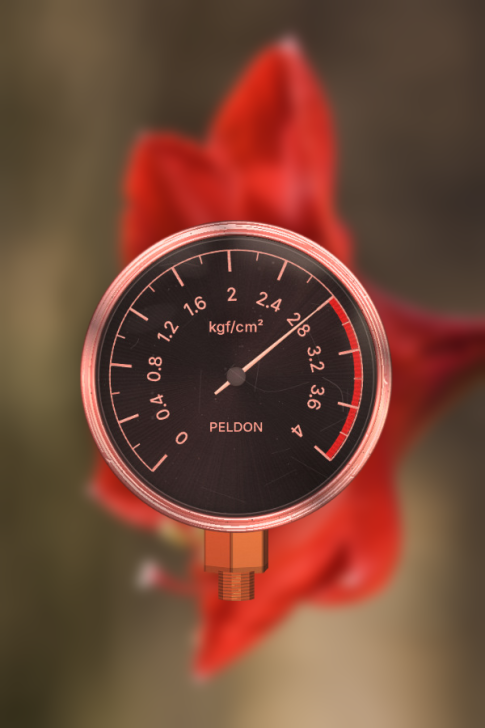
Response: 2.8 kg/cm²
